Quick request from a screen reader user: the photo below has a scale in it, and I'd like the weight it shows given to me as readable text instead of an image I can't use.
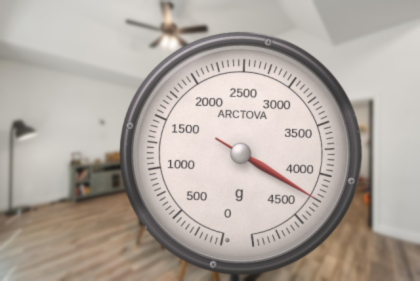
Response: 4250 g
